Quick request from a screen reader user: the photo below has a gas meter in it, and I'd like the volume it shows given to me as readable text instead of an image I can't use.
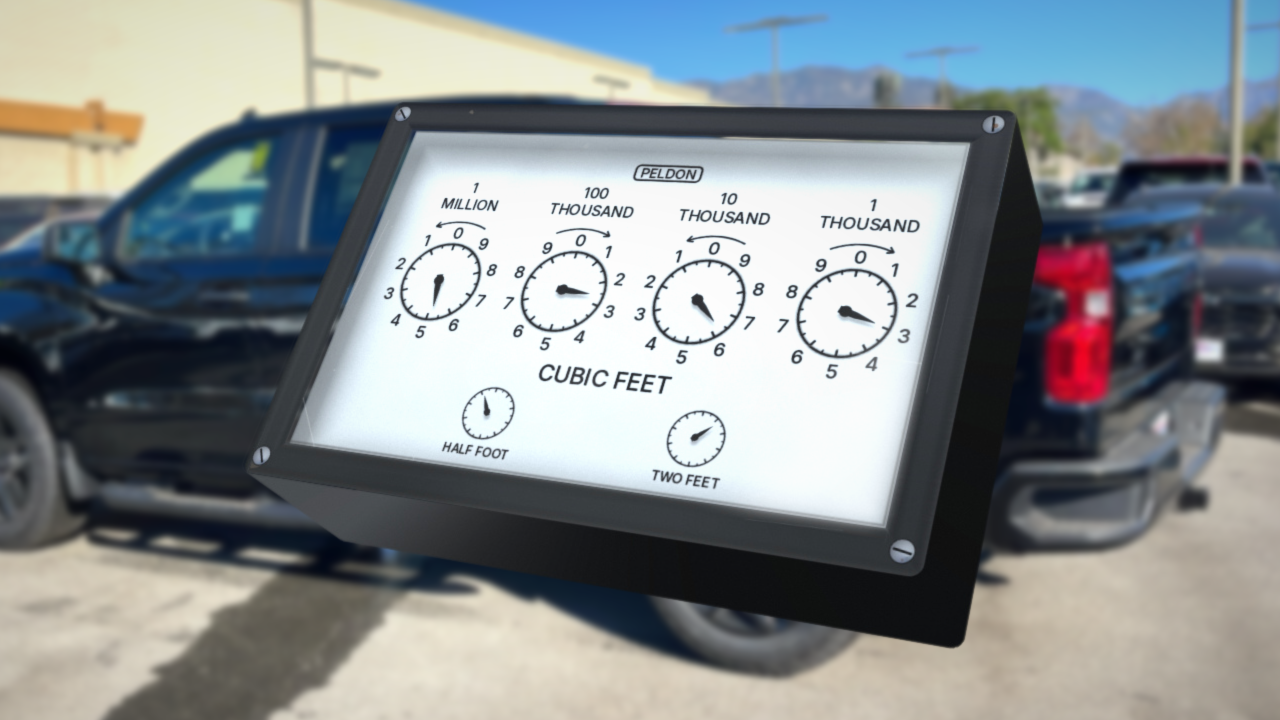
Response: 526300 ft³
